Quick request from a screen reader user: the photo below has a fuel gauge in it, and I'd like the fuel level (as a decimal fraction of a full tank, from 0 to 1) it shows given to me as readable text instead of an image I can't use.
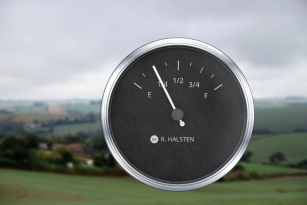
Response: 0.25
